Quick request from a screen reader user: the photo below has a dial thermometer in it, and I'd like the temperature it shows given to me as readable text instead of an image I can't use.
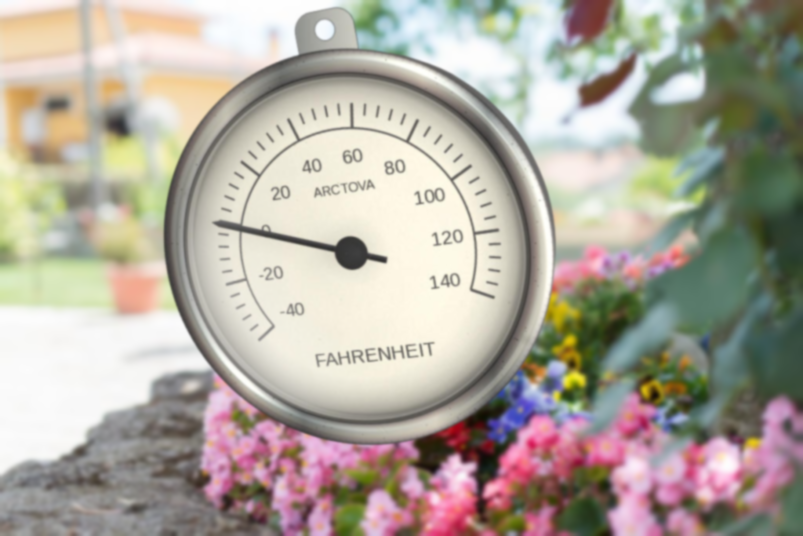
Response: 0 °F
